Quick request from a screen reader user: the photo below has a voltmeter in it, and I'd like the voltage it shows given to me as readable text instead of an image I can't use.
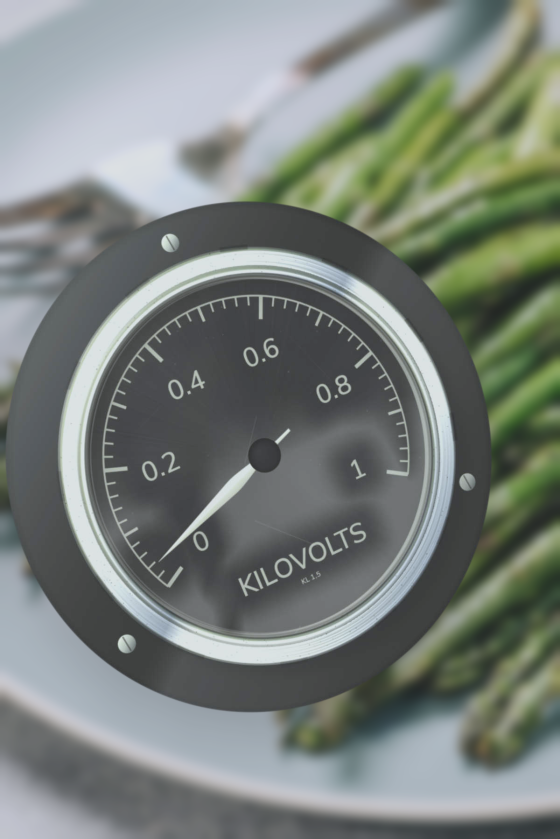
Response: 0.04 kV
